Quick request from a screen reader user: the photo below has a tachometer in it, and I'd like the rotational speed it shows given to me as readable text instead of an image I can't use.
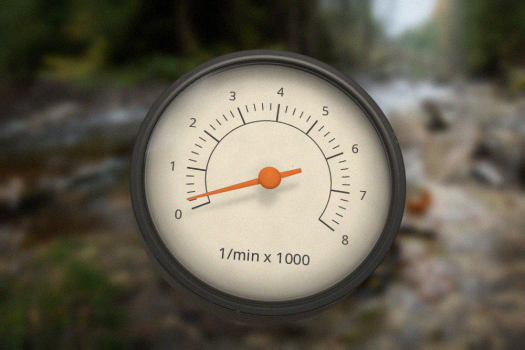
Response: 200 rpm
